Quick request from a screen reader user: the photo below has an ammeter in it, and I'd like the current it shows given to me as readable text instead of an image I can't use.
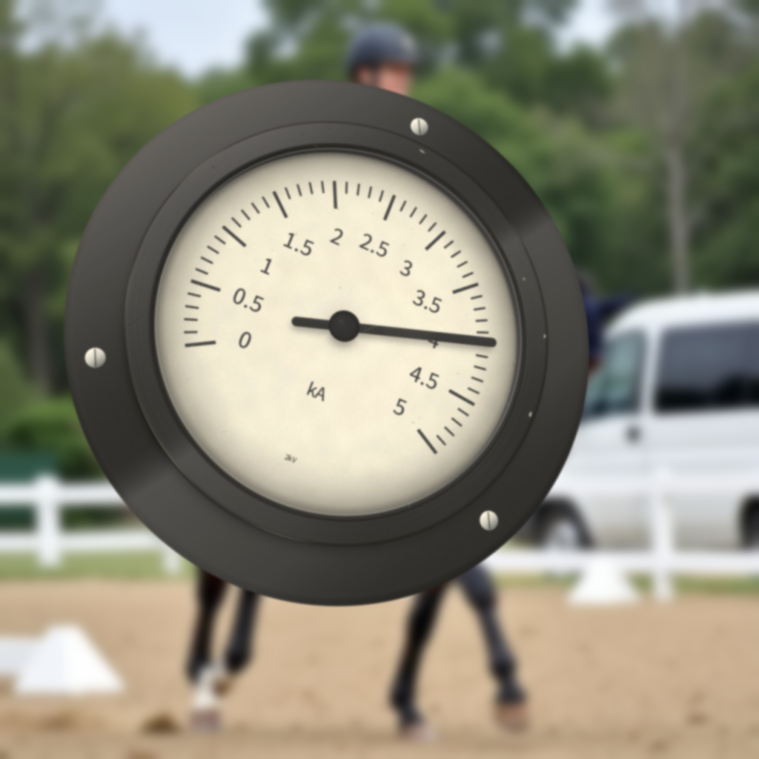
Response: 4 kA
